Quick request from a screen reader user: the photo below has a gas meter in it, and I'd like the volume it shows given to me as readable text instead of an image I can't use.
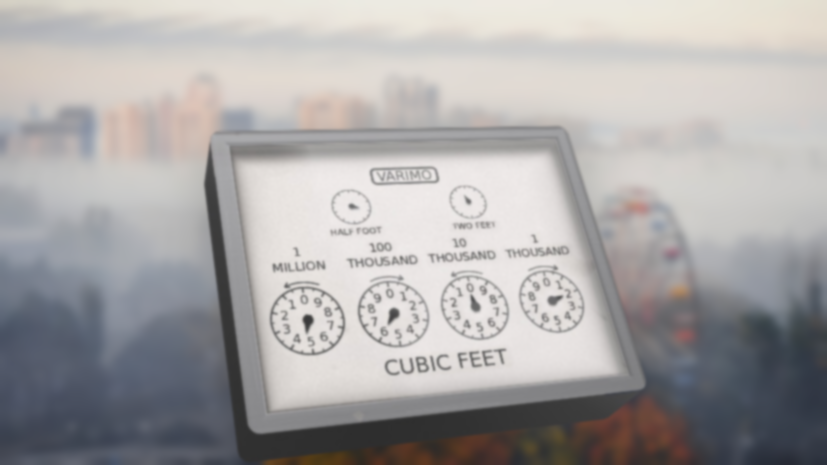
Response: 460200 ft³
